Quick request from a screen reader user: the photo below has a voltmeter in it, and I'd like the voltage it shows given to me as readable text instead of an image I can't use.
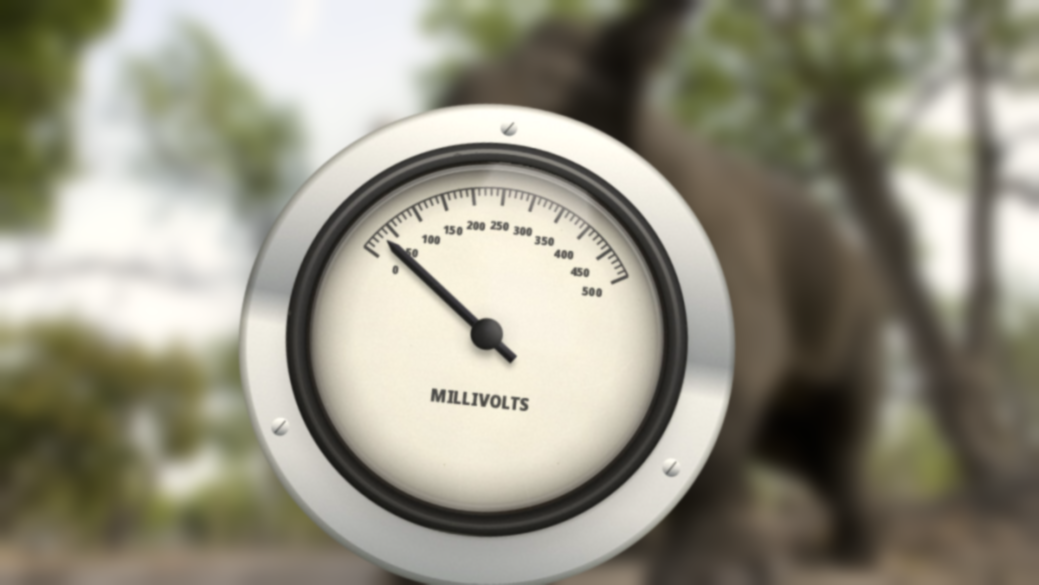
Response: 30 mV
